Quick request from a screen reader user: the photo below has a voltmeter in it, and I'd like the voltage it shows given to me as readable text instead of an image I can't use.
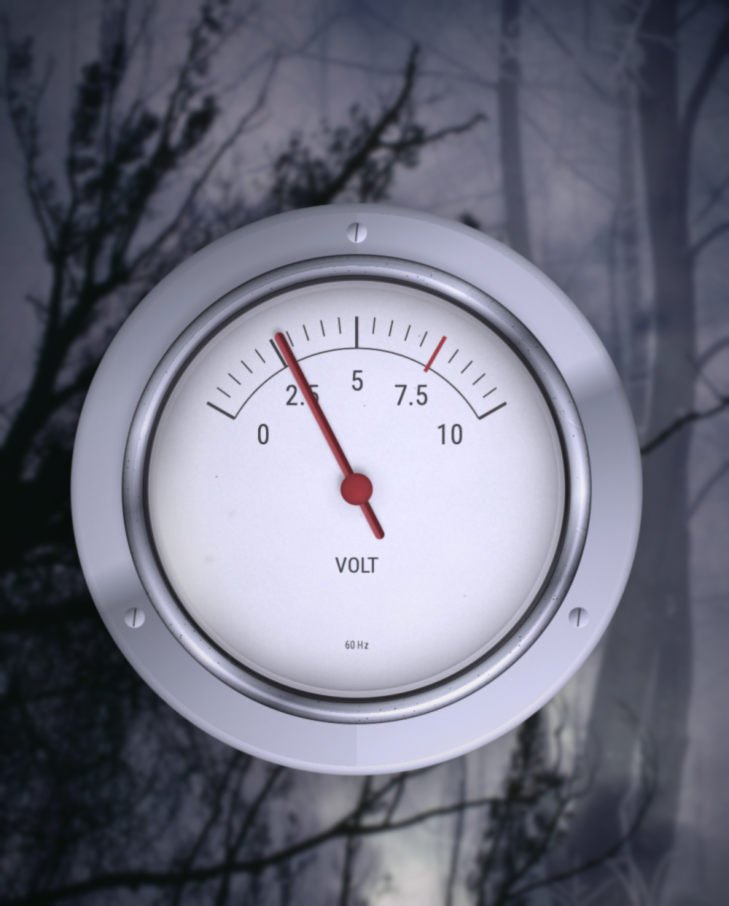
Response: 2.75 V
